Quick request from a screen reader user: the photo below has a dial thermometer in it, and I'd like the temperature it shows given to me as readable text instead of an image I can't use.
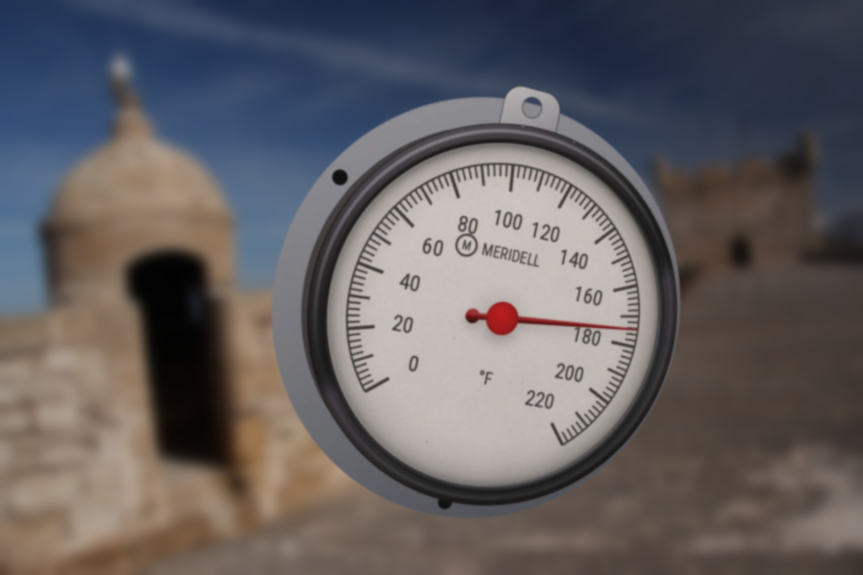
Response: 174 °F
